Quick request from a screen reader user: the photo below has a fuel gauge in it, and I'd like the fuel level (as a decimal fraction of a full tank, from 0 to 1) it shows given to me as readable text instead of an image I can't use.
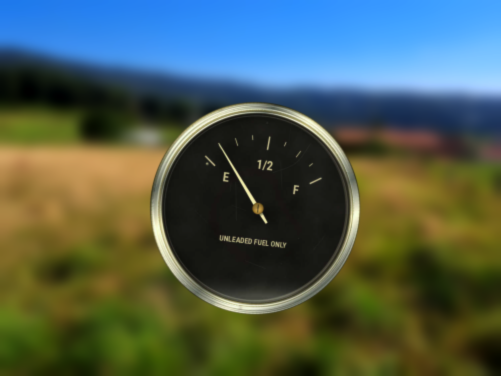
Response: 0.125
